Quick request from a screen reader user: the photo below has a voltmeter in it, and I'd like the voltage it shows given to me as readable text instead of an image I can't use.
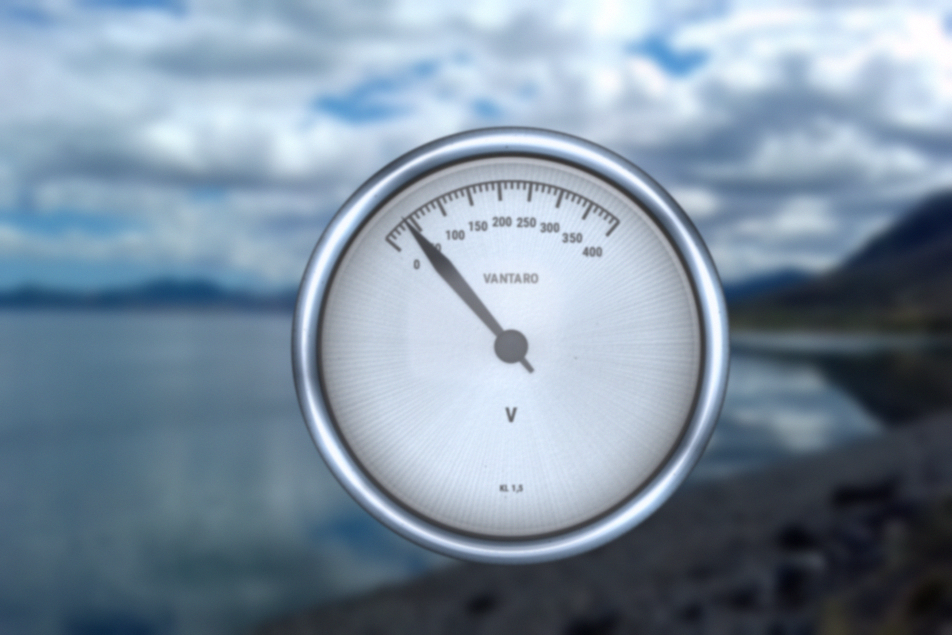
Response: 40 V
